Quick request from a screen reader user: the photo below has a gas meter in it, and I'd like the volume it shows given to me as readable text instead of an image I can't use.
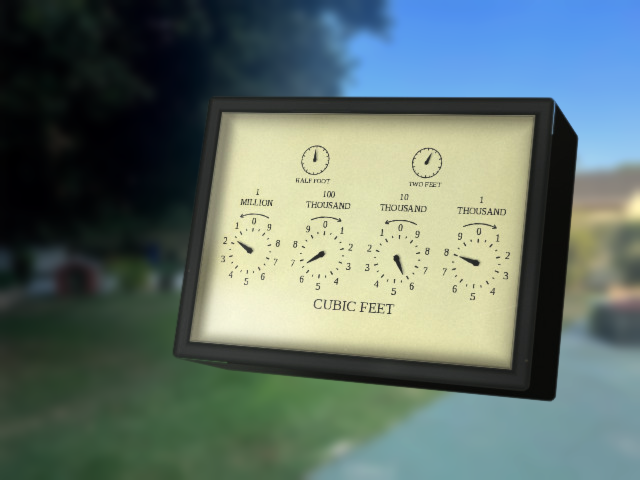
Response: 165800 ft³
